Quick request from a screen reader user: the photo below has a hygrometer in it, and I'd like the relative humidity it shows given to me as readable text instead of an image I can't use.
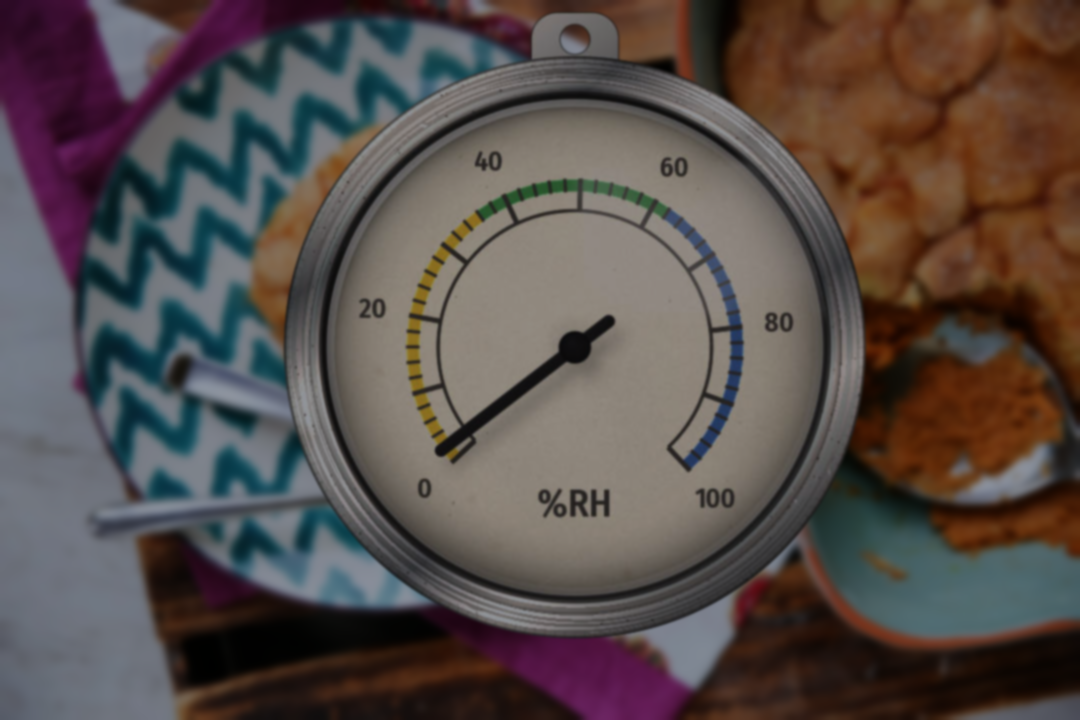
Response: 2 %
